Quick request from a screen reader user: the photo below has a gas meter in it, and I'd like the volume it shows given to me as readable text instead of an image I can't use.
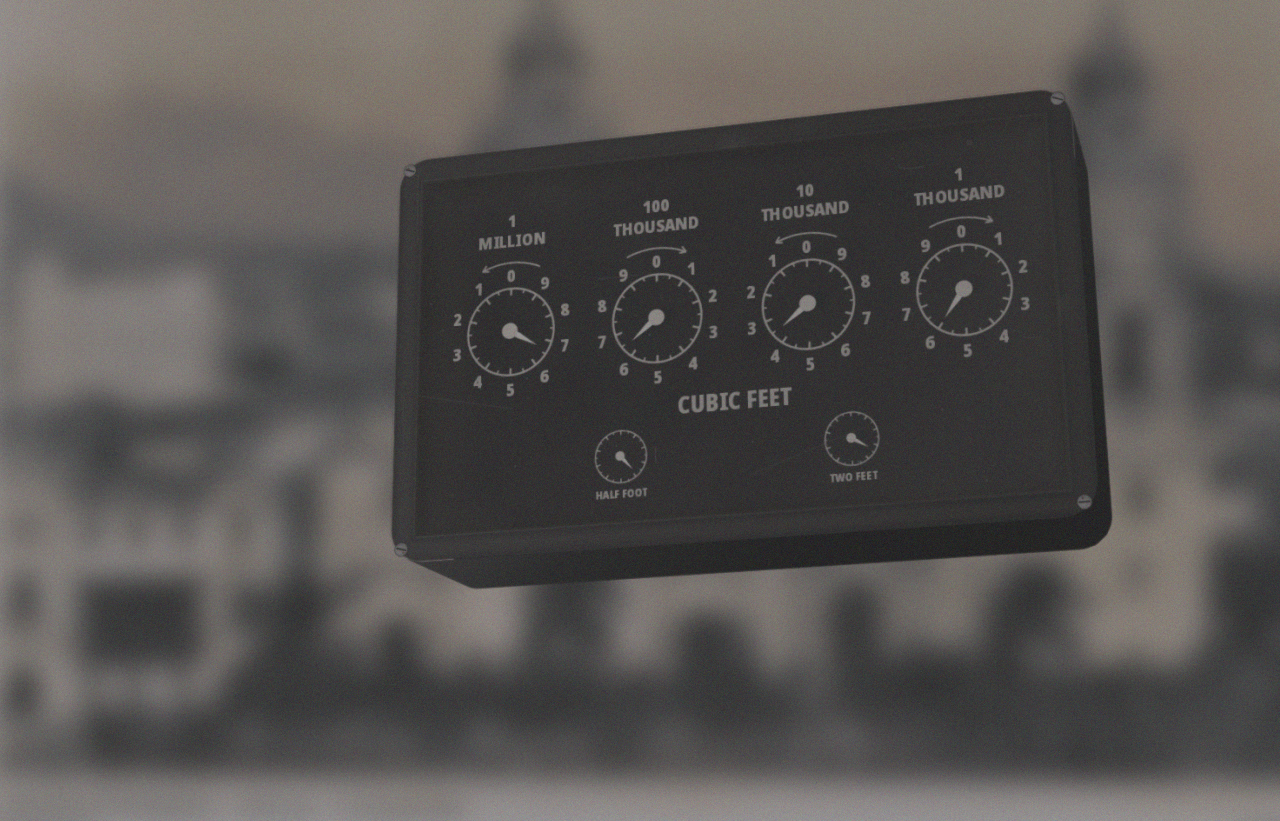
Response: 663600 ft³
